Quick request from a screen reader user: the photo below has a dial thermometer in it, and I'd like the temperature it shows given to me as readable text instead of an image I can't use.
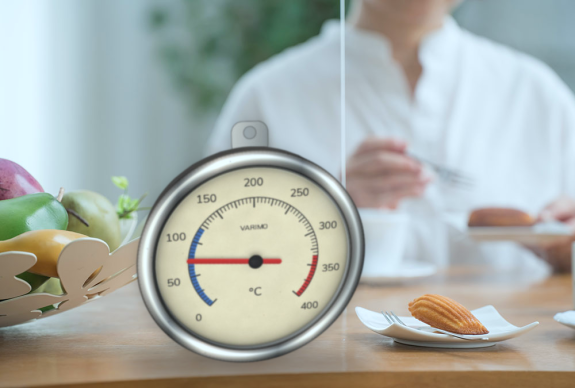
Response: 75 °C
